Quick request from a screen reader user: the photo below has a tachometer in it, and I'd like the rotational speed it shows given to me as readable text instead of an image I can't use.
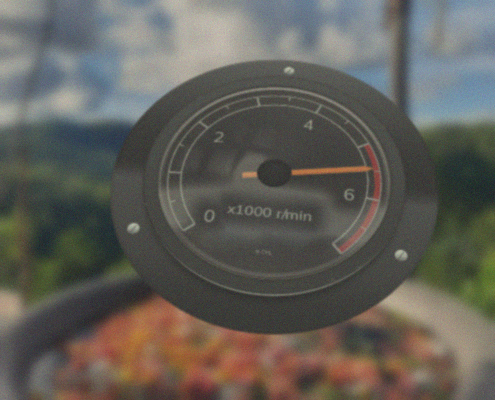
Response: 5500 rpm
